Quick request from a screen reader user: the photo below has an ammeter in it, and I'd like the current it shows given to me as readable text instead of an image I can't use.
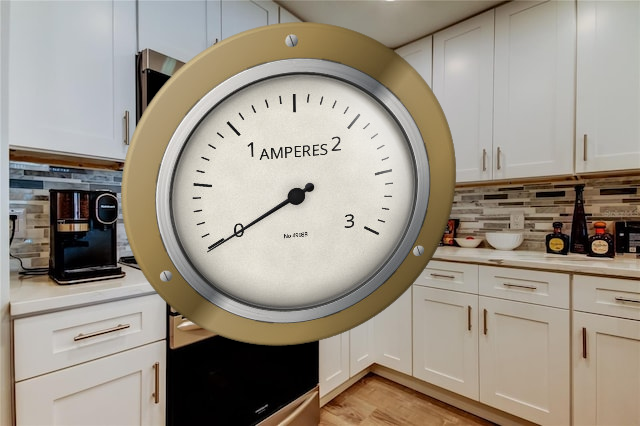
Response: 0 A
